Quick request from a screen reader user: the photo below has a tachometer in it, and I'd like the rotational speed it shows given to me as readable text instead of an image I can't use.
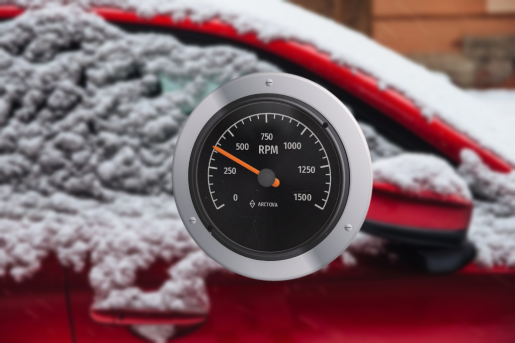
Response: 375 rpm
